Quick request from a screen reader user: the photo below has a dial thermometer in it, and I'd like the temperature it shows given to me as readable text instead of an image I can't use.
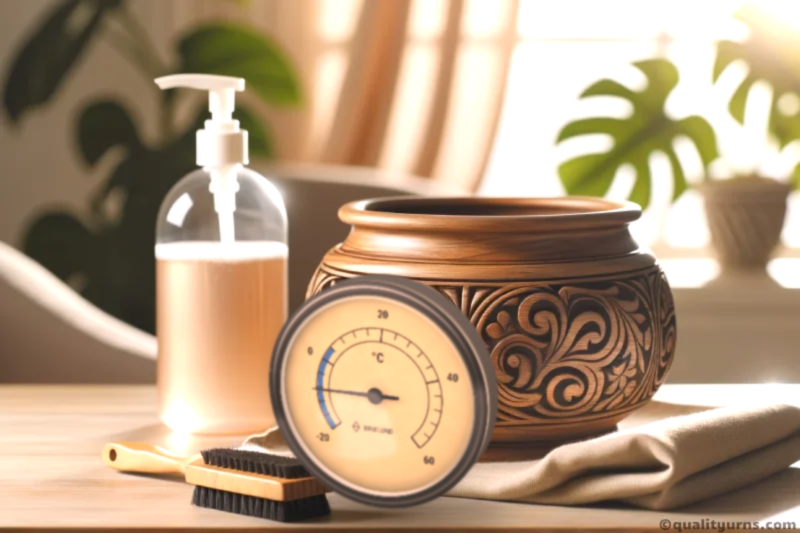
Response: -8 °C
